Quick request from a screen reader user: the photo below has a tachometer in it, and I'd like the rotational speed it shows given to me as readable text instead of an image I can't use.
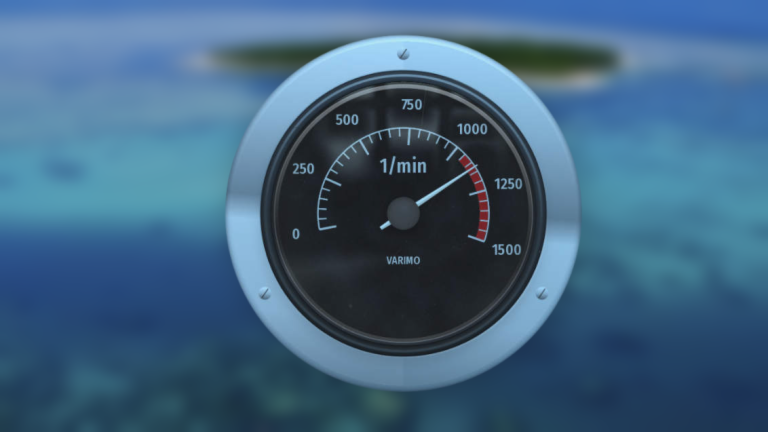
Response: 1125 rpm
